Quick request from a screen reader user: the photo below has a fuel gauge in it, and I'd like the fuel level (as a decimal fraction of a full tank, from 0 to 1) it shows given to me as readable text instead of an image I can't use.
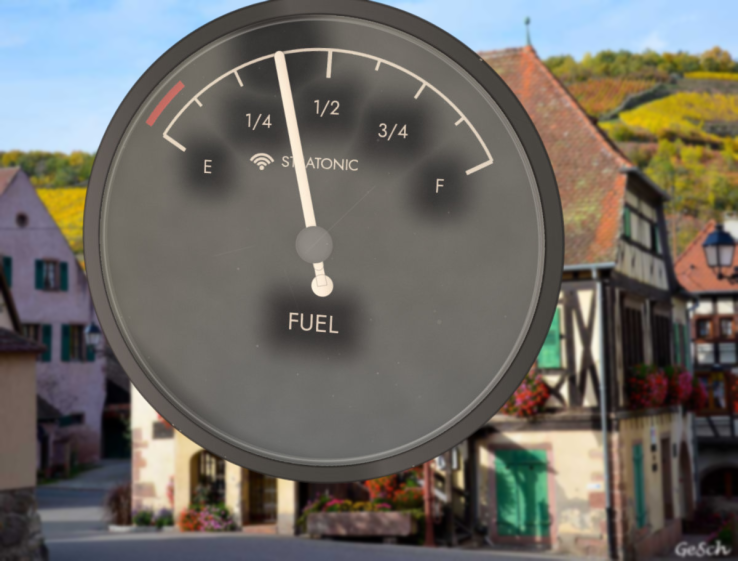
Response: 0.375
